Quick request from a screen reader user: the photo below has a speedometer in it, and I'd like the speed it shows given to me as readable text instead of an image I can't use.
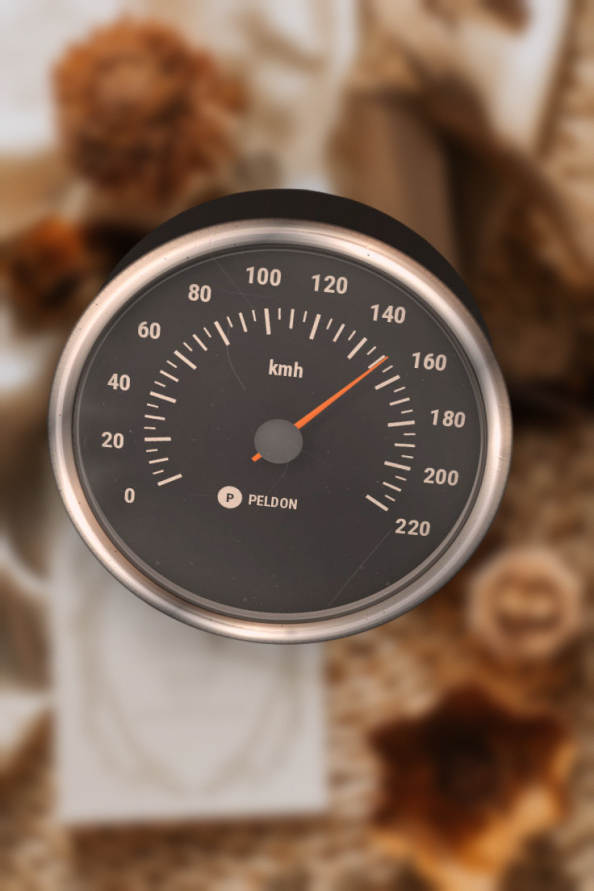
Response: 150 km/h
